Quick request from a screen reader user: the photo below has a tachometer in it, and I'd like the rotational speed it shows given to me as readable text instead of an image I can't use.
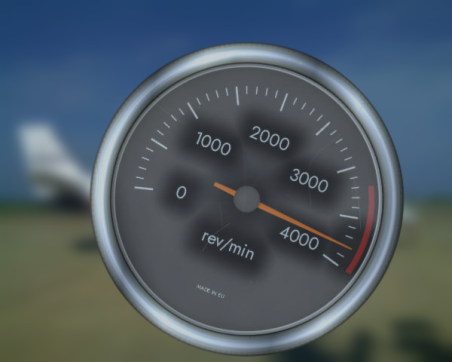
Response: 3800 rpm
